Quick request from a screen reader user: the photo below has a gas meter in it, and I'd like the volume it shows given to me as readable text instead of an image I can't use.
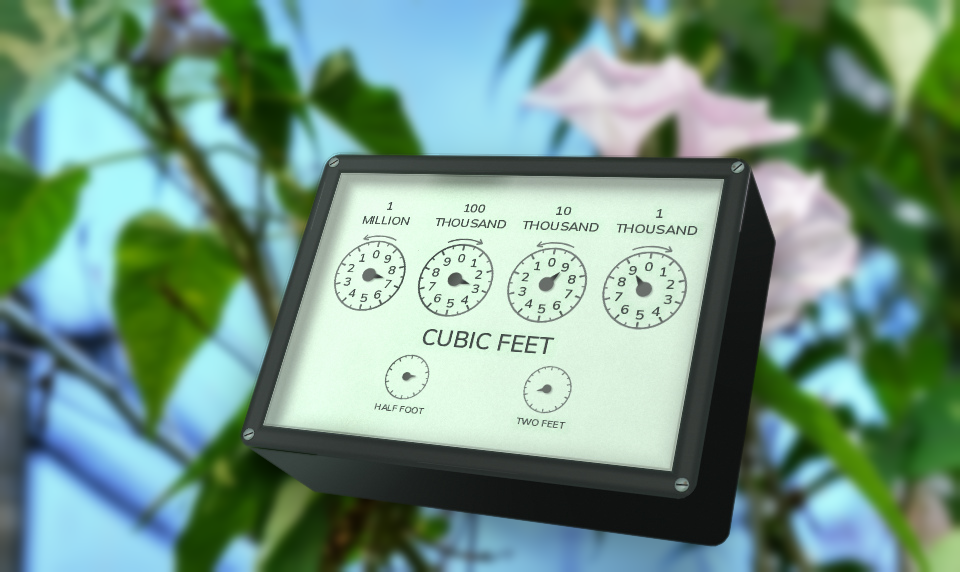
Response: 728900 ft³
